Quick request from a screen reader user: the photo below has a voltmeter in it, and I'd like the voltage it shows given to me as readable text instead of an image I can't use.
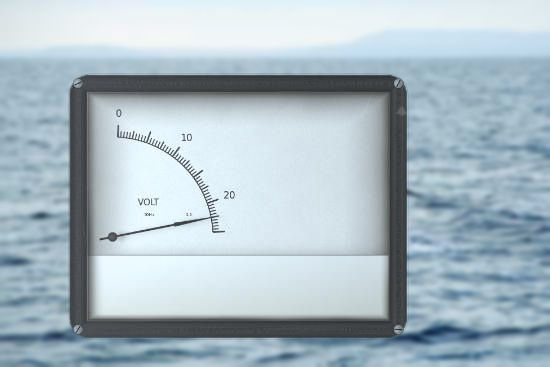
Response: 22.5 V
